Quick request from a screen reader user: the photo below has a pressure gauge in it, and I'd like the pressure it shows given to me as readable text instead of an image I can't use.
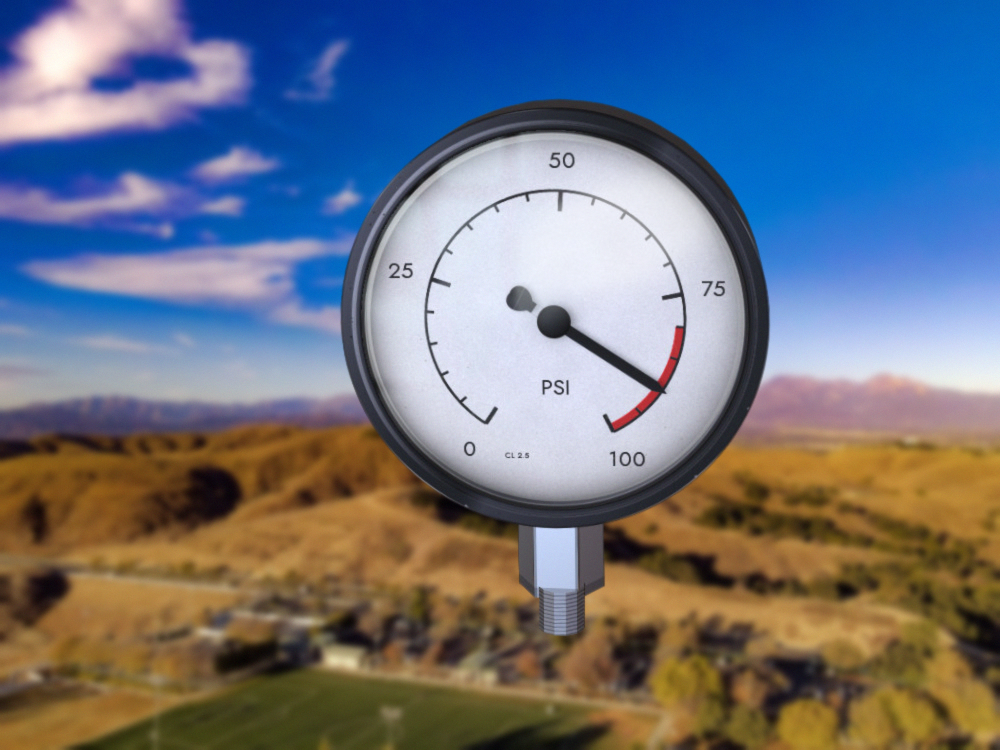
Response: 90 psi
